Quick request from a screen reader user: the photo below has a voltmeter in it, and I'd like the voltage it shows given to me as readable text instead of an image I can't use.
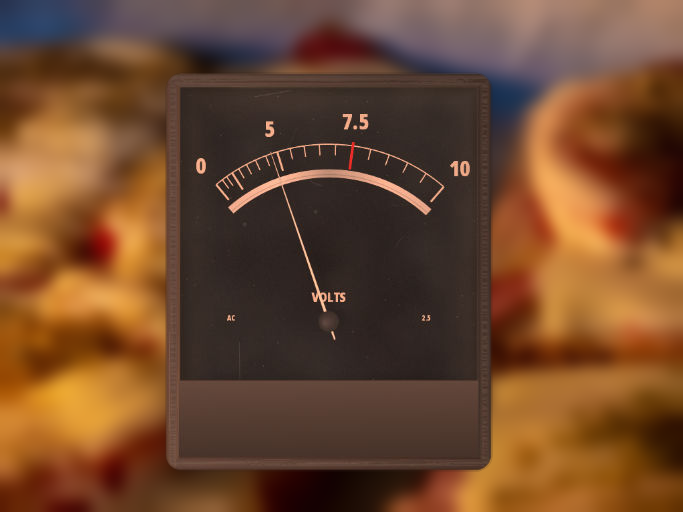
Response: 4.75 V
